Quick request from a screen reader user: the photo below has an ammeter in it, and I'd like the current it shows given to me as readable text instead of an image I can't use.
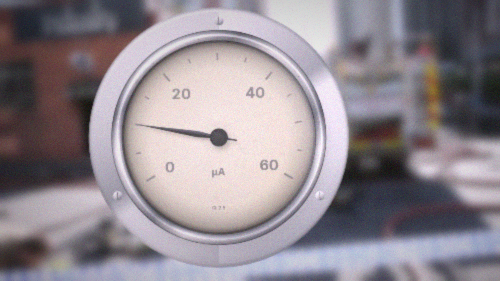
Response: 10 µA
